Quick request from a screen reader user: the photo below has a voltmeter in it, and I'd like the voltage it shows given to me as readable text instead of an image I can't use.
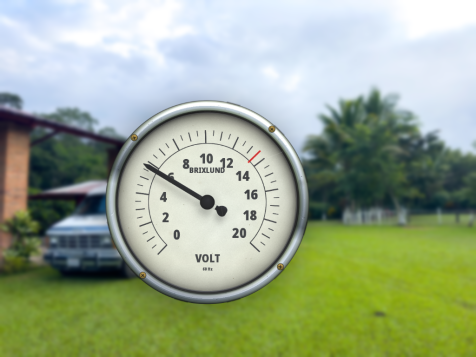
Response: 5.75 V
